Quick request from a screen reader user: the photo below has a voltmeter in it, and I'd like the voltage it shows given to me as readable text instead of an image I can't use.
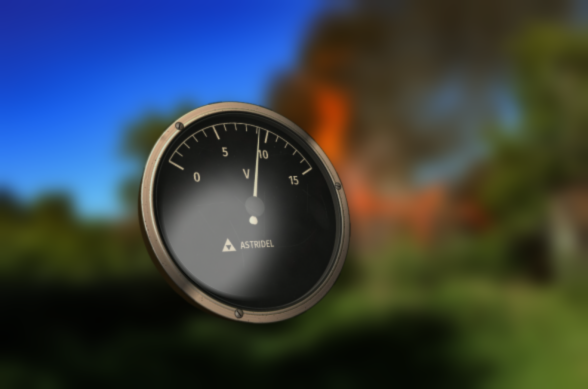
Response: 9 V
